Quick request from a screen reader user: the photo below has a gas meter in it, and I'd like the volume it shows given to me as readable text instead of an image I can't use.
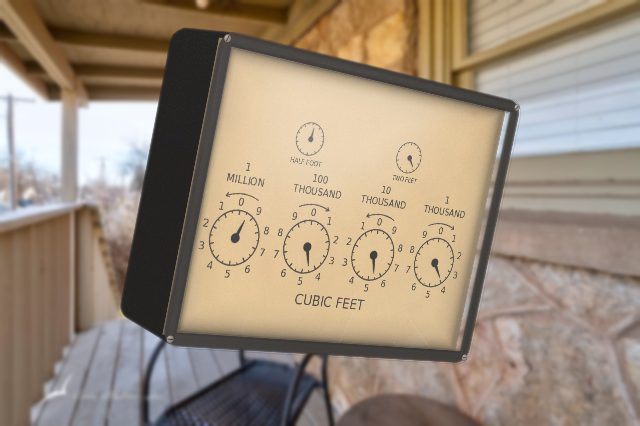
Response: 945400 ft³
